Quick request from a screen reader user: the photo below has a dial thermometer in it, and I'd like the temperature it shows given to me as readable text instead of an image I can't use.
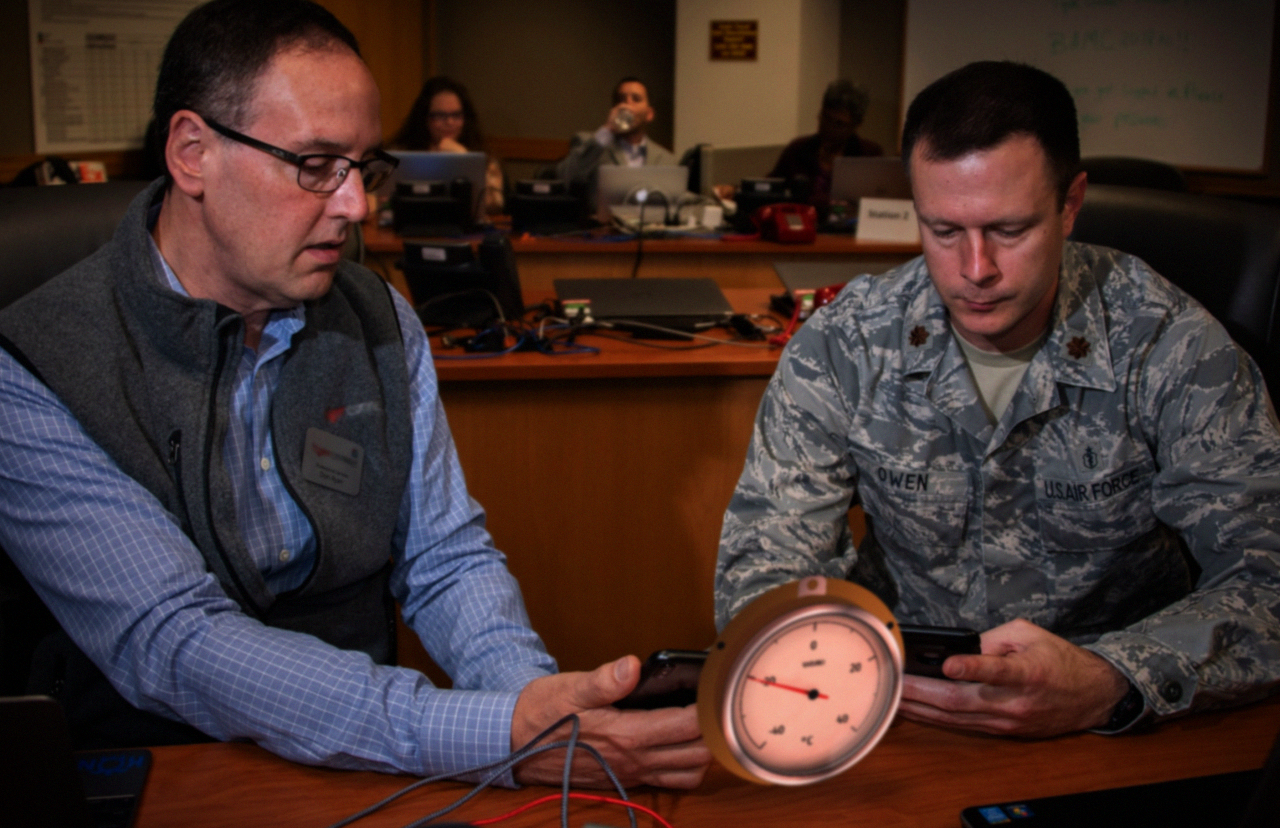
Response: -20 °C
